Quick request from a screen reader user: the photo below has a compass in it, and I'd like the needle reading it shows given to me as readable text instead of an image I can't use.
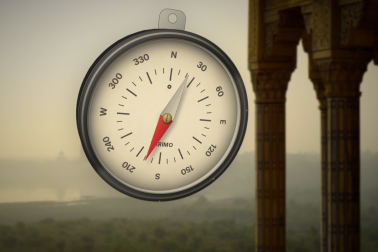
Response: 200 °
